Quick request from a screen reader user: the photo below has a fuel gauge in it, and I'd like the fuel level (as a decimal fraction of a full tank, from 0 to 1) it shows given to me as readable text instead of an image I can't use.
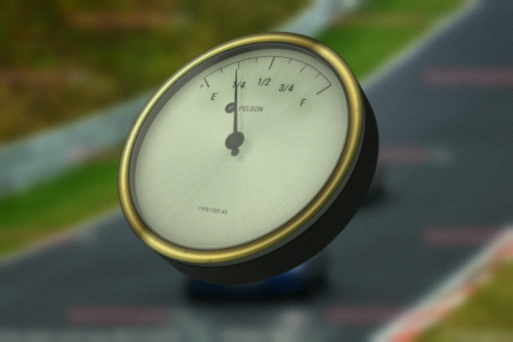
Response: 0.25
